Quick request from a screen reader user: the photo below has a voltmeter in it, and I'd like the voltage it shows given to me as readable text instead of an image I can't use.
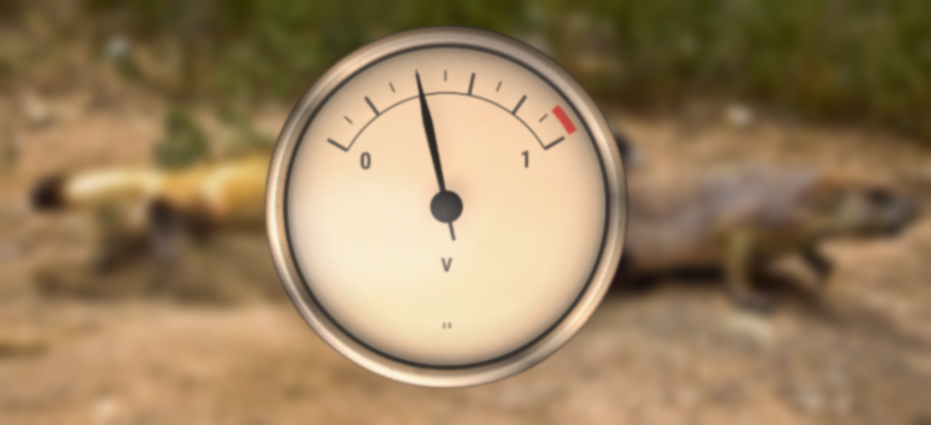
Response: 0.4 V
